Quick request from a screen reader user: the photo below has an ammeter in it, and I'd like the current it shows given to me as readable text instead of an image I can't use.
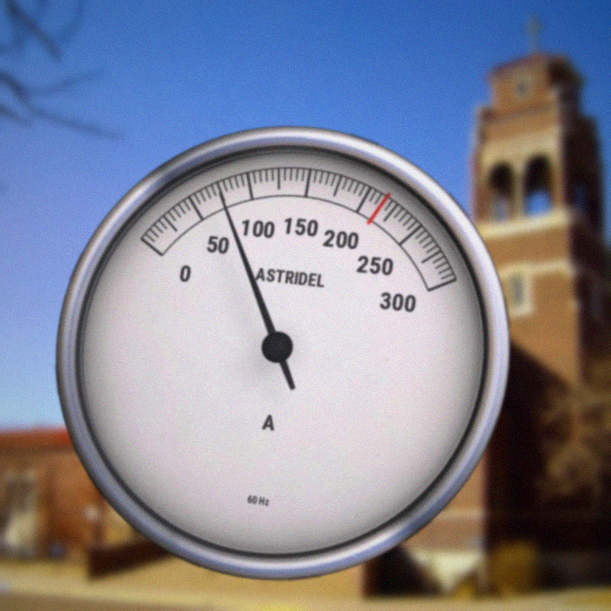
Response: 75 A
